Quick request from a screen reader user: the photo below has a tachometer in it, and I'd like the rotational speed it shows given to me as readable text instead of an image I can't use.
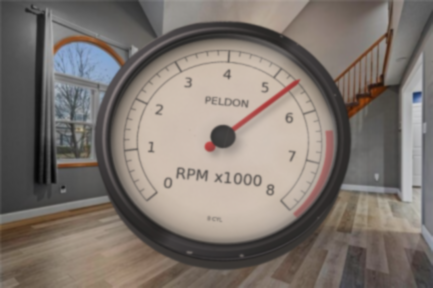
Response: 5400 rpm
